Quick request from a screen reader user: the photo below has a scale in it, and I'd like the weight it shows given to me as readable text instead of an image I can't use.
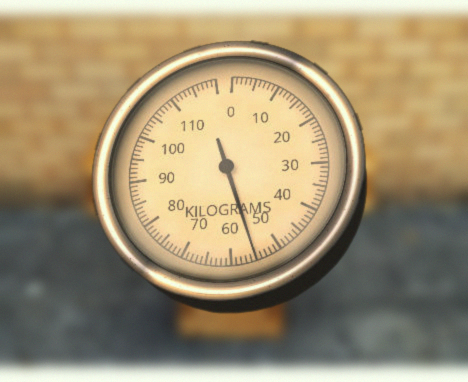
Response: 55 kg
